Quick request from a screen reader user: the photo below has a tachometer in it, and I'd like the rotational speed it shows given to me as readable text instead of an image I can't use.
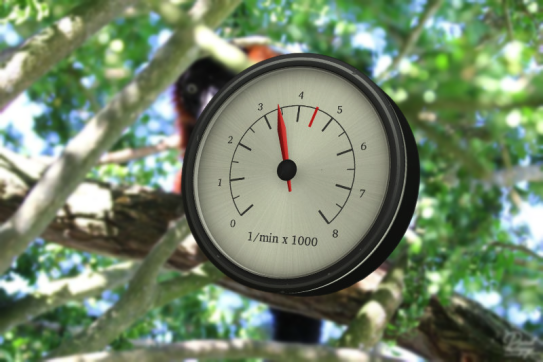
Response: 3500 rpm
